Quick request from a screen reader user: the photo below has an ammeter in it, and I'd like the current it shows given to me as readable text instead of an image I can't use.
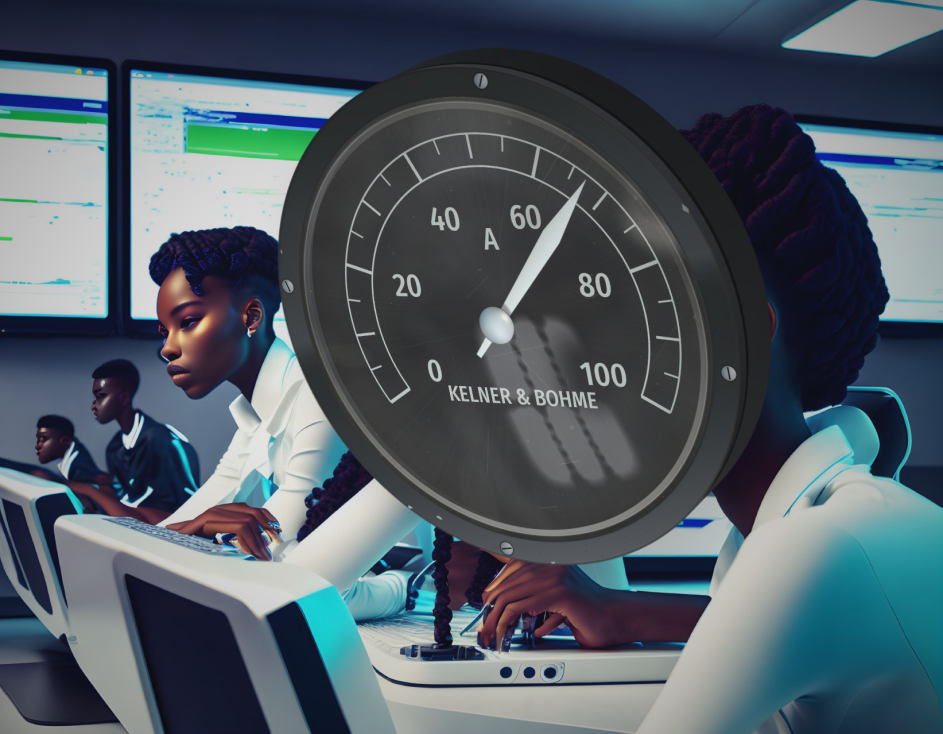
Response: 67.5 A
